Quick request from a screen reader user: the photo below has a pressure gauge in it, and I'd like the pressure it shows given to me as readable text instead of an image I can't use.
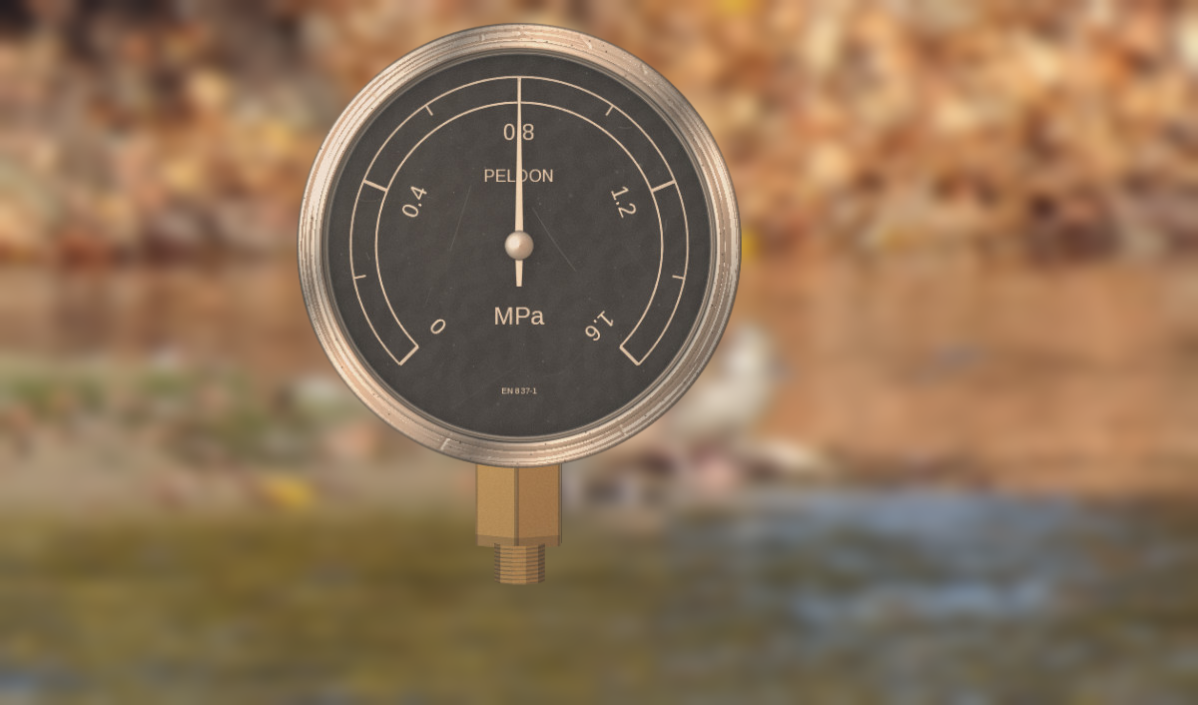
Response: 0.8 MPa
